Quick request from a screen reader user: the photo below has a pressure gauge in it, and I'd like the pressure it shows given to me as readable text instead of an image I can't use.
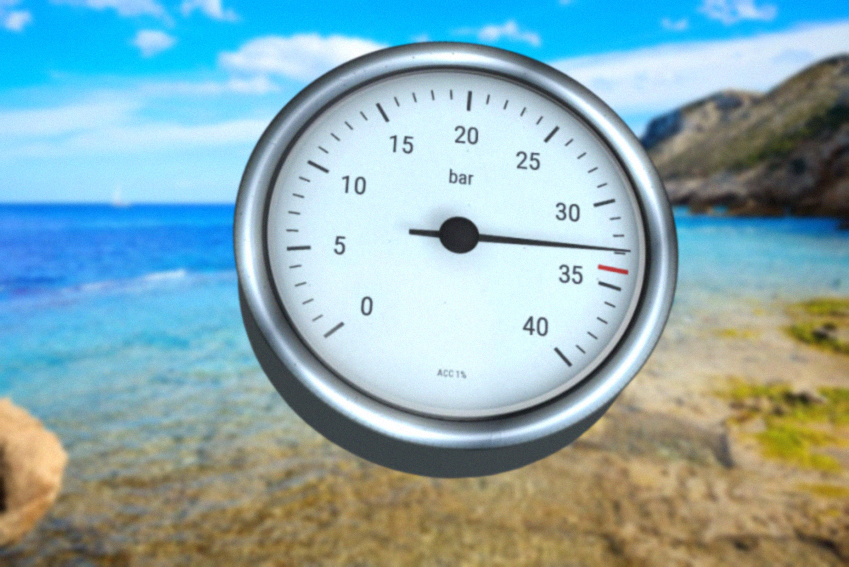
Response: 33 bar
